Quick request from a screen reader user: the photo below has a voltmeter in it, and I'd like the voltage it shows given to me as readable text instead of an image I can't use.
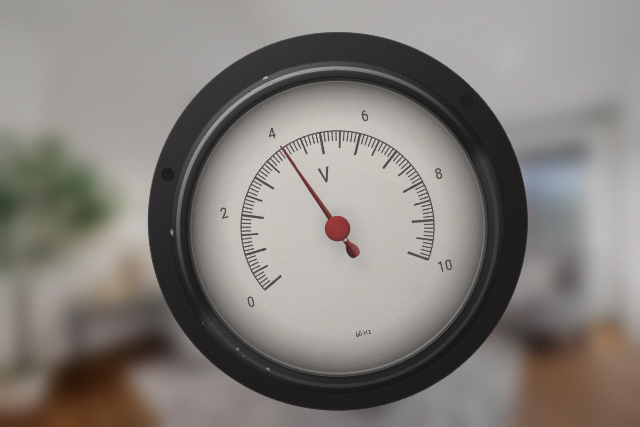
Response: 4 V
